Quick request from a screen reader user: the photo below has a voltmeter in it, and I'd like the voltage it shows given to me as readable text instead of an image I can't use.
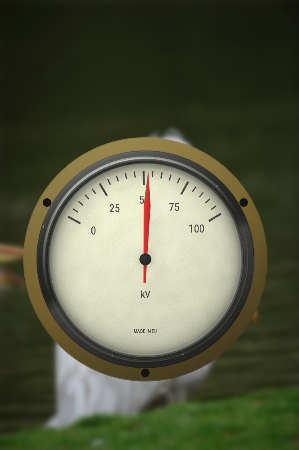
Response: 52.5 kV
